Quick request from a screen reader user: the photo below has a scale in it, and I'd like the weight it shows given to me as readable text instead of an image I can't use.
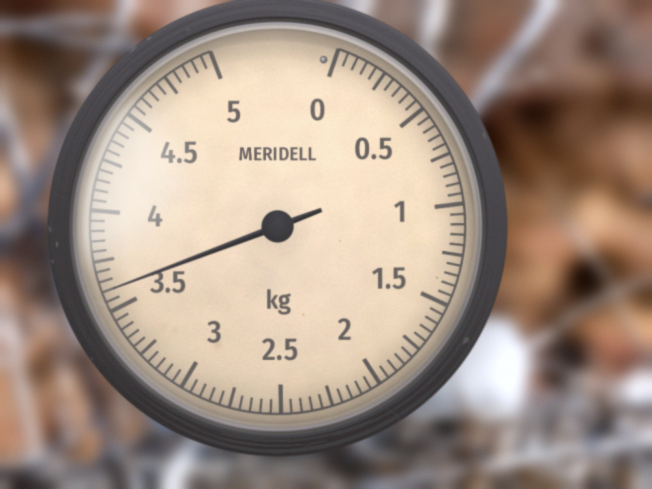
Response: 3.6 kg
